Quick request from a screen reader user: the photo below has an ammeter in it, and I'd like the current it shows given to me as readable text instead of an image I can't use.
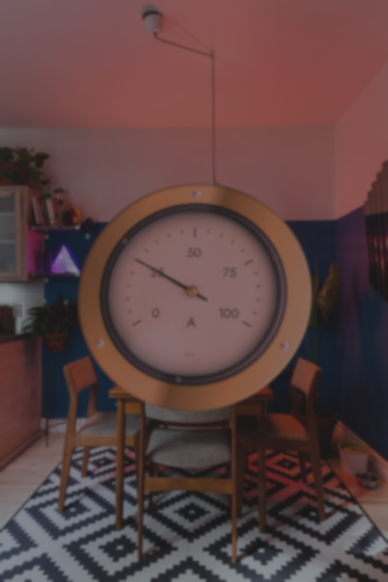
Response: 25 A
